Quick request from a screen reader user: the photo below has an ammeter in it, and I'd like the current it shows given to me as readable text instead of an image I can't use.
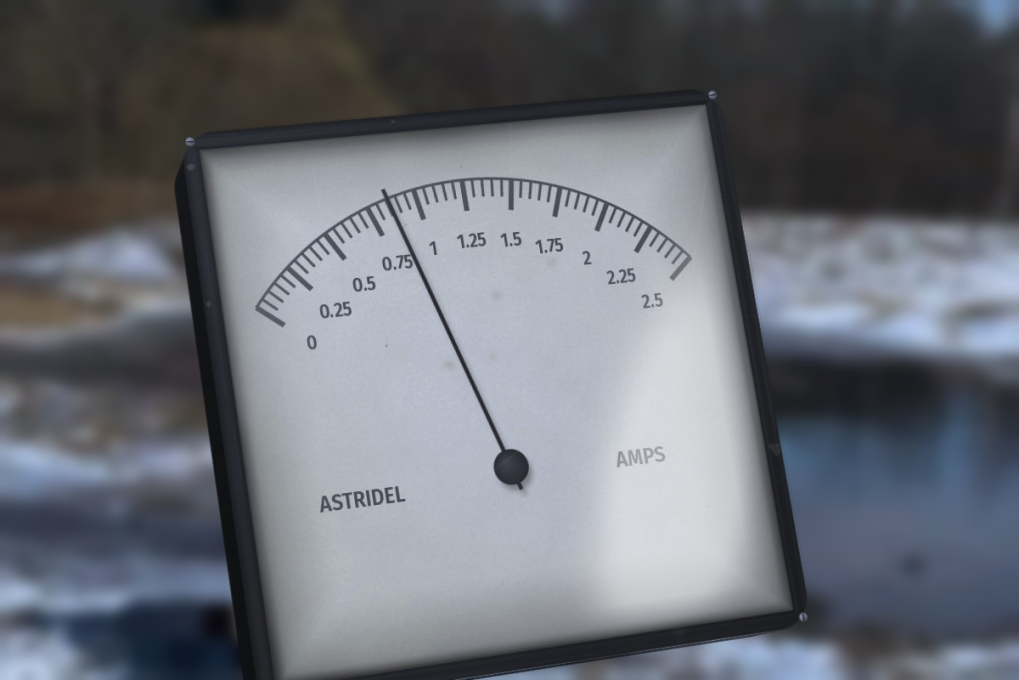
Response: 0.85 A
